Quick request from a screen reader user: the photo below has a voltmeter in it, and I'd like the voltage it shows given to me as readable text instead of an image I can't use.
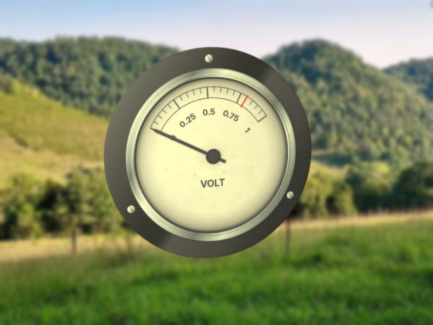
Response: 0 V
